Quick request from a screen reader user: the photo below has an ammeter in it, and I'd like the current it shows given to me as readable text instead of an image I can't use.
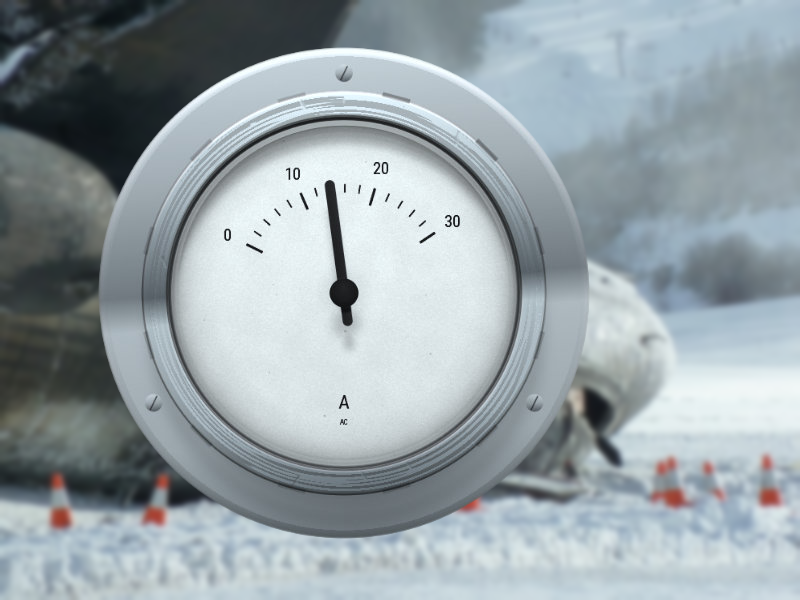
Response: 14 A
